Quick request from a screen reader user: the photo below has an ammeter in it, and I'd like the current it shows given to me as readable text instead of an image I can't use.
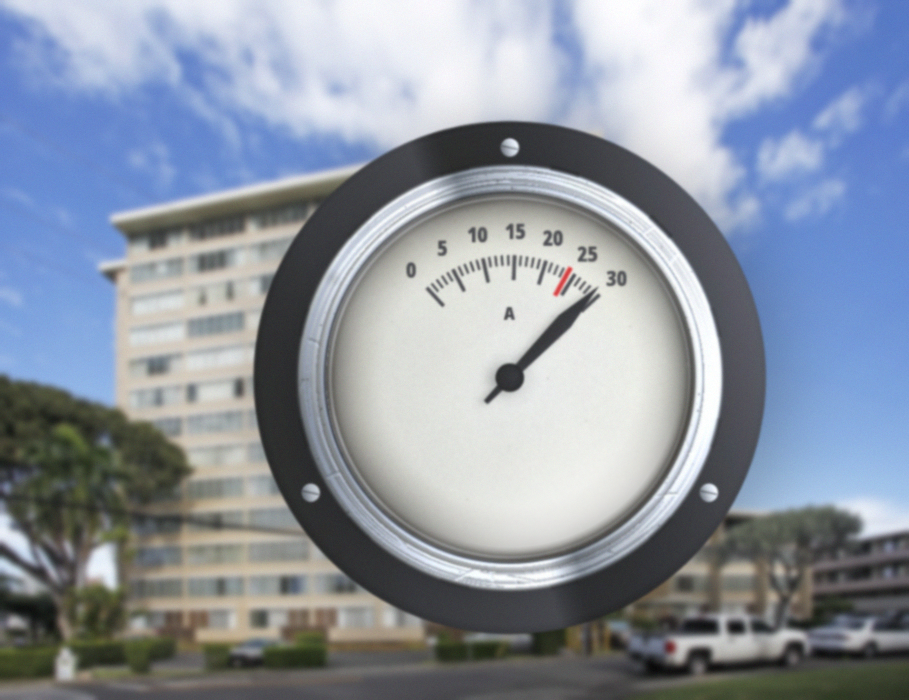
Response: 29 A
